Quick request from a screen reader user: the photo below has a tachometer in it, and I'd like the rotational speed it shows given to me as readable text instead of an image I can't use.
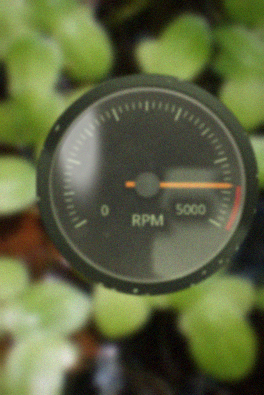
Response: 4400 rpm
